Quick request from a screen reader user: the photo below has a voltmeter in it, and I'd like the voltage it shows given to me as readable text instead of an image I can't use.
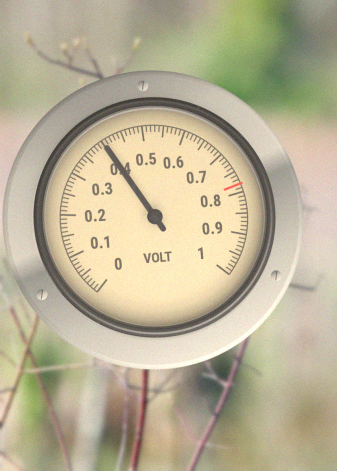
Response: 0.4 V
